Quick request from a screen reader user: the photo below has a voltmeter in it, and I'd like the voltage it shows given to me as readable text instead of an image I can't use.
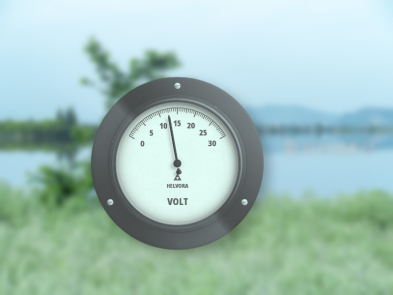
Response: 12.5 V
